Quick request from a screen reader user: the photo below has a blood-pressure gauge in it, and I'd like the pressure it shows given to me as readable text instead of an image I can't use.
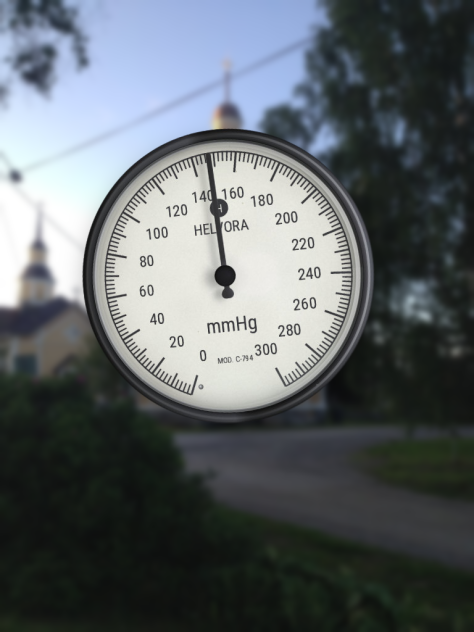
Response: 148 mmHg
